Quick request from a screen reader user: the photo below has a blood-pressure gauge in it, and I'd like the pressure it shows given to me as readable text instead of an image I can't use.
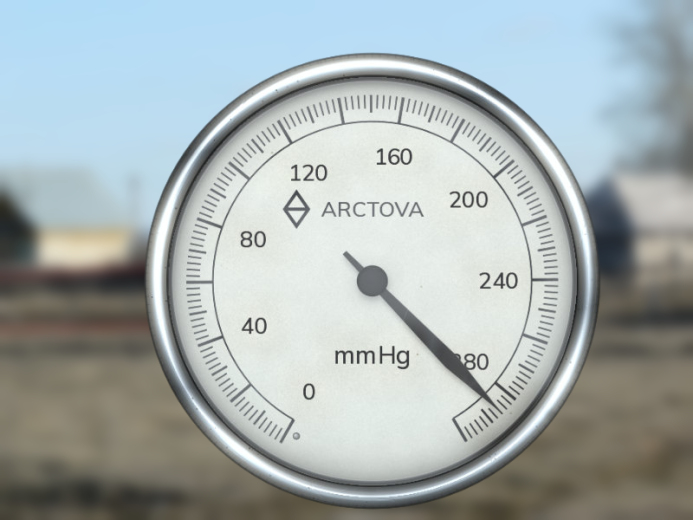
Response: 286 mmHg
